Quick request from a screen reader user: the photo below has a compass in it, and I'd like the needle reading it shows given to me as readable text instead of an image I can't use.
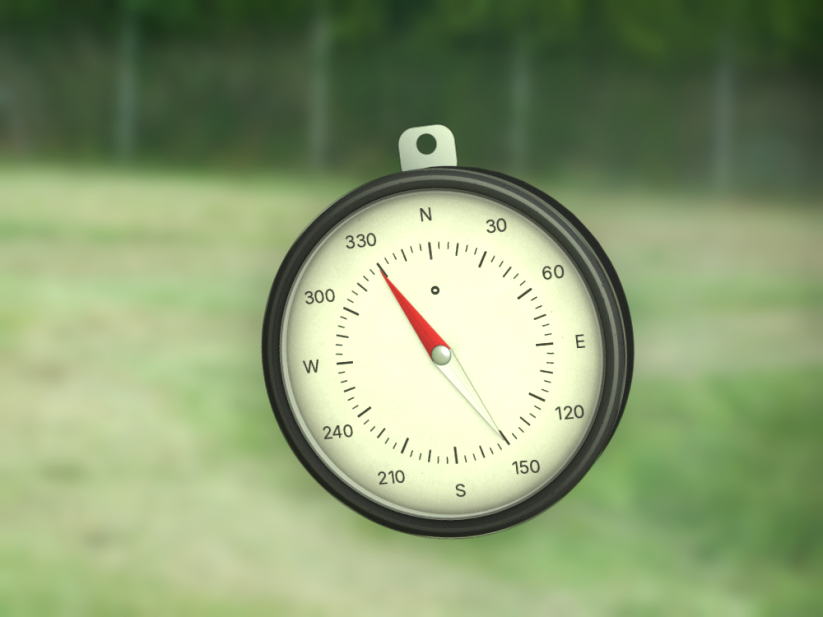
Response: 330 °
